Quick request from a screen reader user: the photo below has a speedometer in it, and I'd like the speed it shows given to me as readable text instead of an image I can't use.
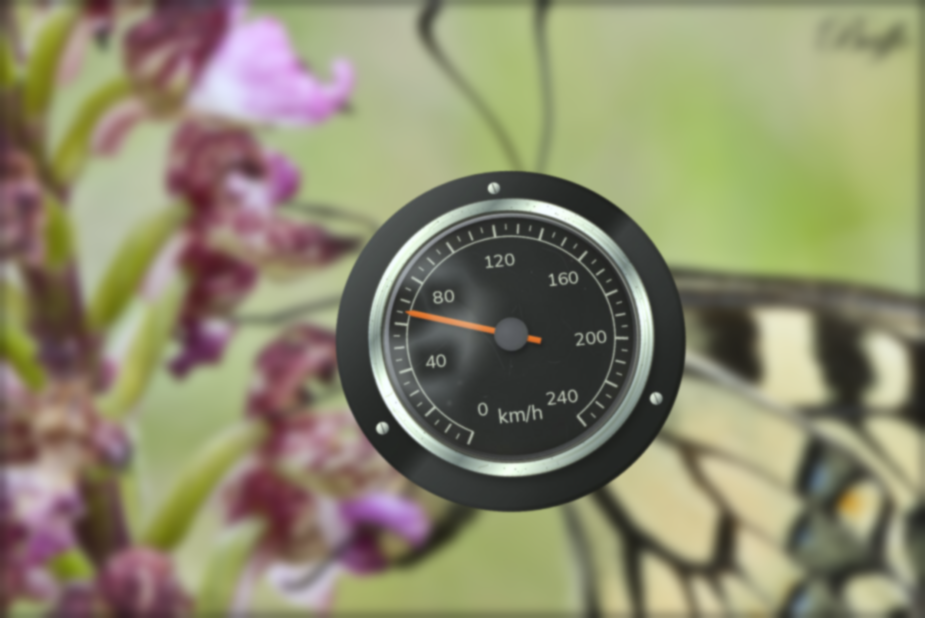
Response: 65 km/h
